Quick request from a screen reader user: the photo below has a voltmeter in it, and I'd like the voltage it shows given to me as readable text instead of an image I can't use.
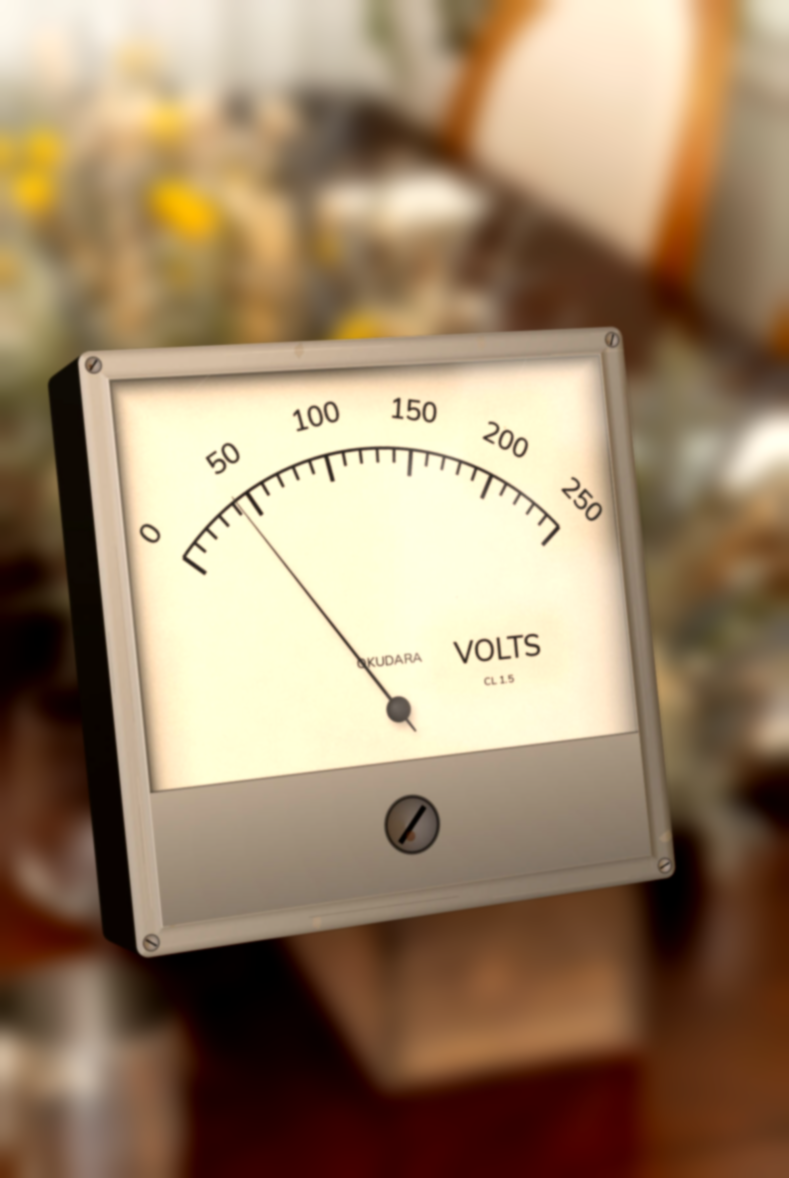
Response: 40 V
